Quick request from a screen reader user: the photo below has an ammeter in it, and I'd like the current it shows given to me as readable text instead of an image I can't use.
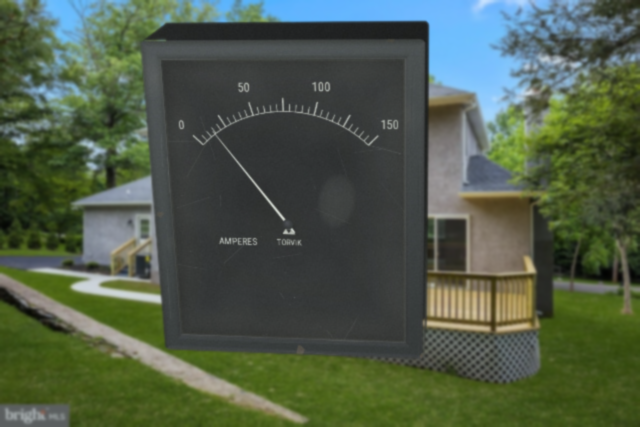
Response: 15 A
